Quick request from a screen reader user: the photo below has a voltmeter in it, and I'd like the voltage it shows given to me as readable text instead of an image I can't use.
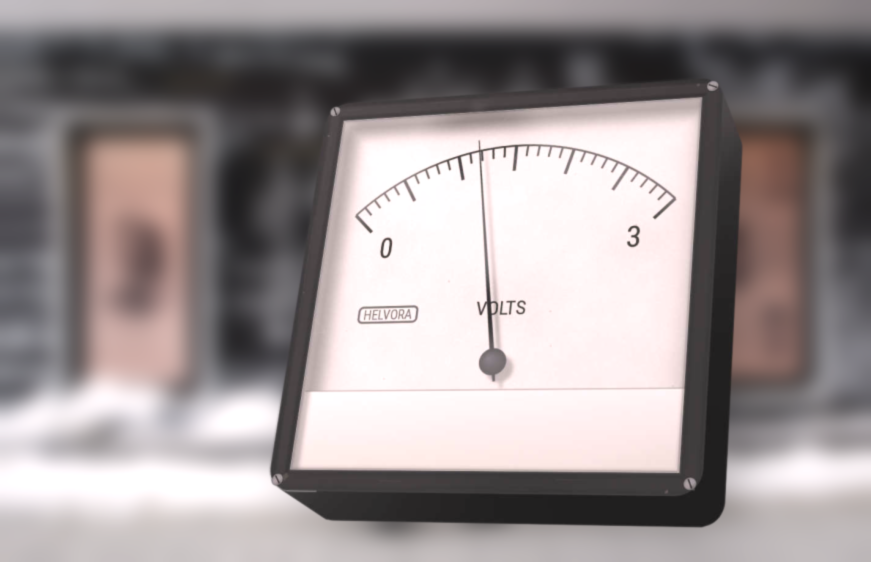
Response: 1.2 V
